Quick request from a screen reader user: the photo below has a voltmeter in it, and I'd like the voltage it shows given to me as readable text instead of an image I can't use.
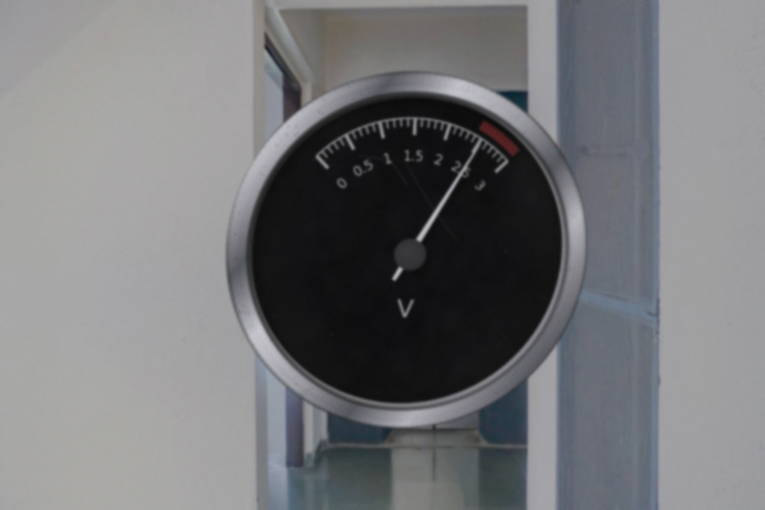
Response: 2.5 V
